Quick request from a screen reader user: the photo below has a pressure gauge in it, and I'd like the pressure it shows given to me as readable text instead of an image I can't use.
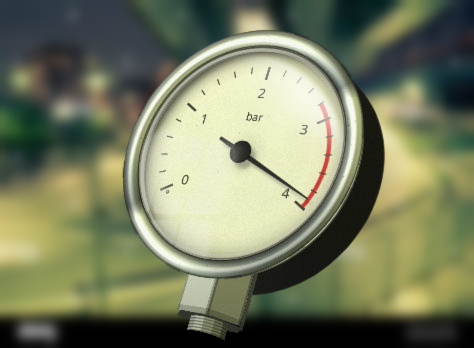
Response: 3.9 bar
